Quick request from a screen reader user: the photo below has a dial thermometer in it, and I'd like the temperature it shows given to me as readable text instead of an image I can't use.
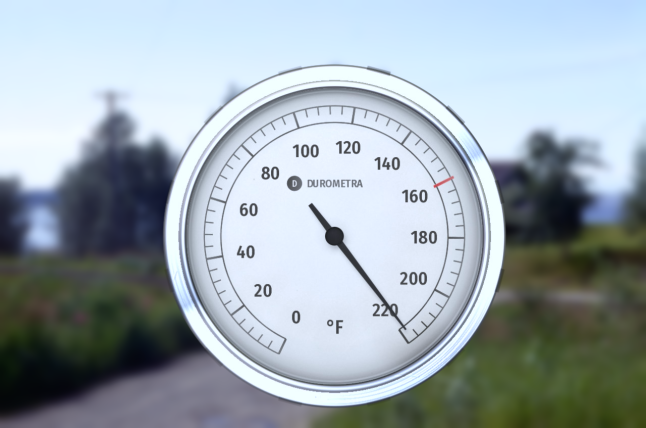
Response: 218 °F
